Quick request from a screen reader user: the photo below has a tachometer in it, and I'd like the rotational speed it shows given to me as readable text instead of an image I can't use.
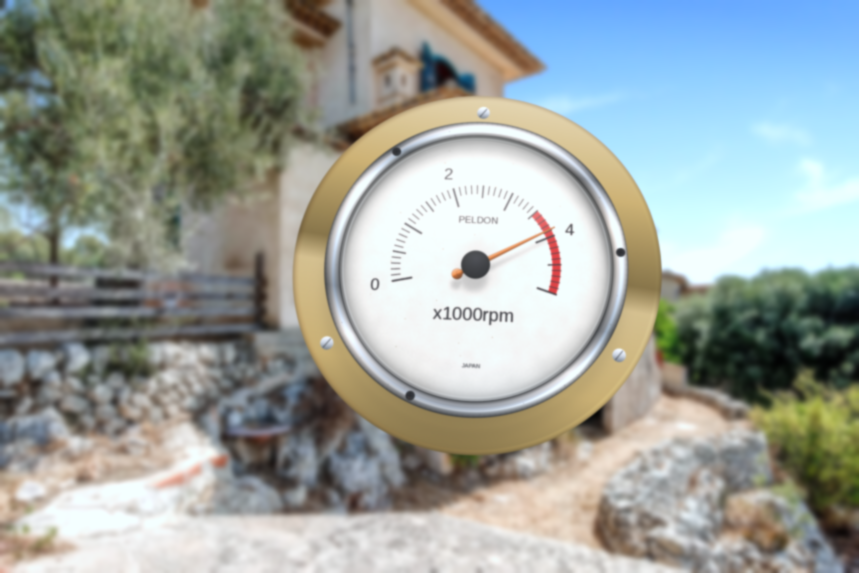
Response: 3900 rpm
